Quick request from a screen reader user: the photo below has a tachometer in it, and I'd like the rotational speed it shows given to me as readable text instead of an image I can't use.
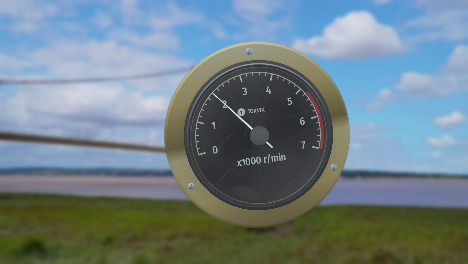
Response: 2000 rpm
